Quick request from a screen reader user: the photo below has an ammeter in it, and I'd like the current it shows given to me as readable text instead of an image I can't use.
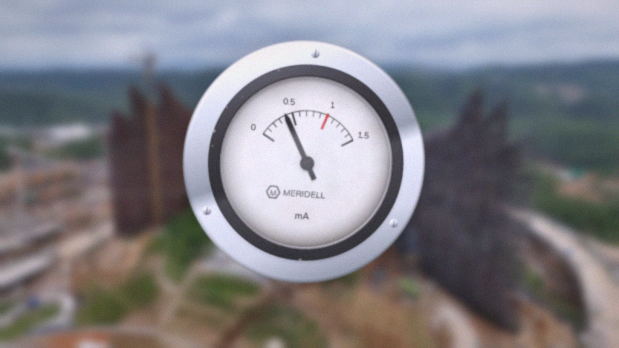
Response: 0.4 mA
